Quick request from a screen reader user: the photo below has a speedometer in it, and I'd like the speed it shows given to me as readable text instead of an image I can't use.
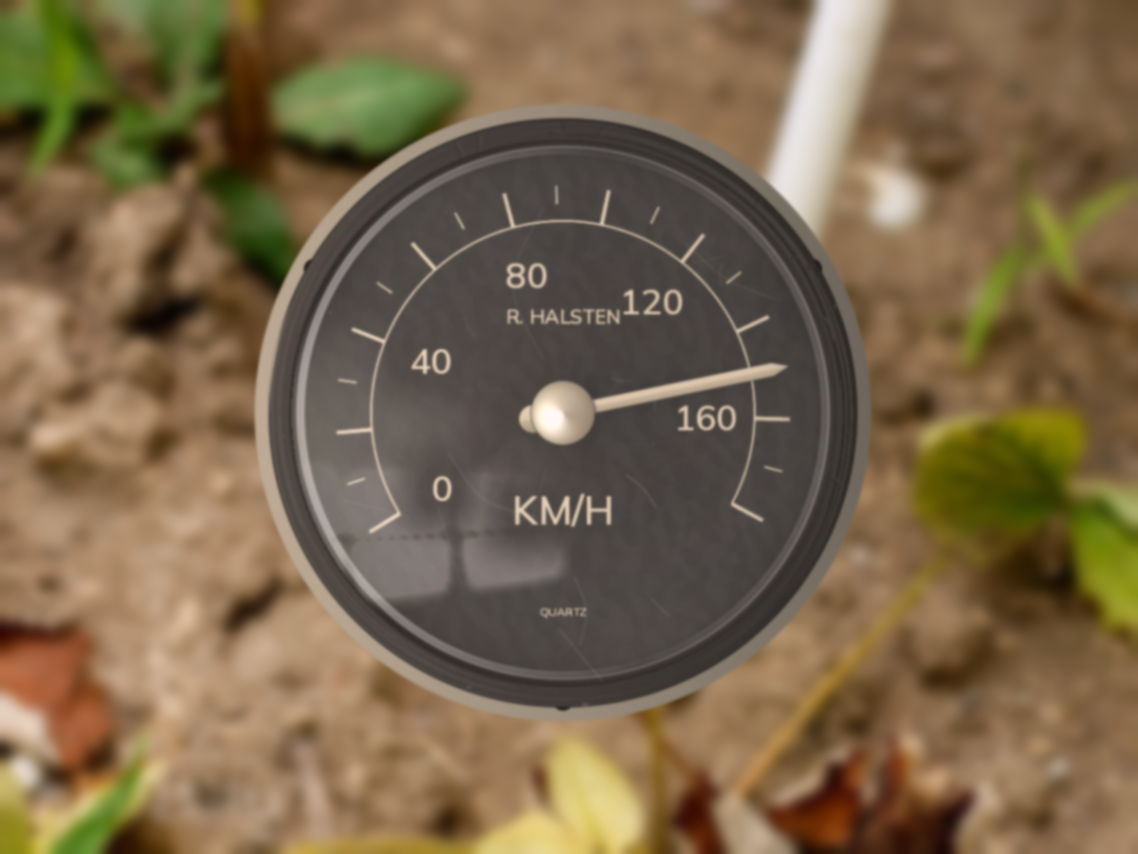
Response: 150 km/h
